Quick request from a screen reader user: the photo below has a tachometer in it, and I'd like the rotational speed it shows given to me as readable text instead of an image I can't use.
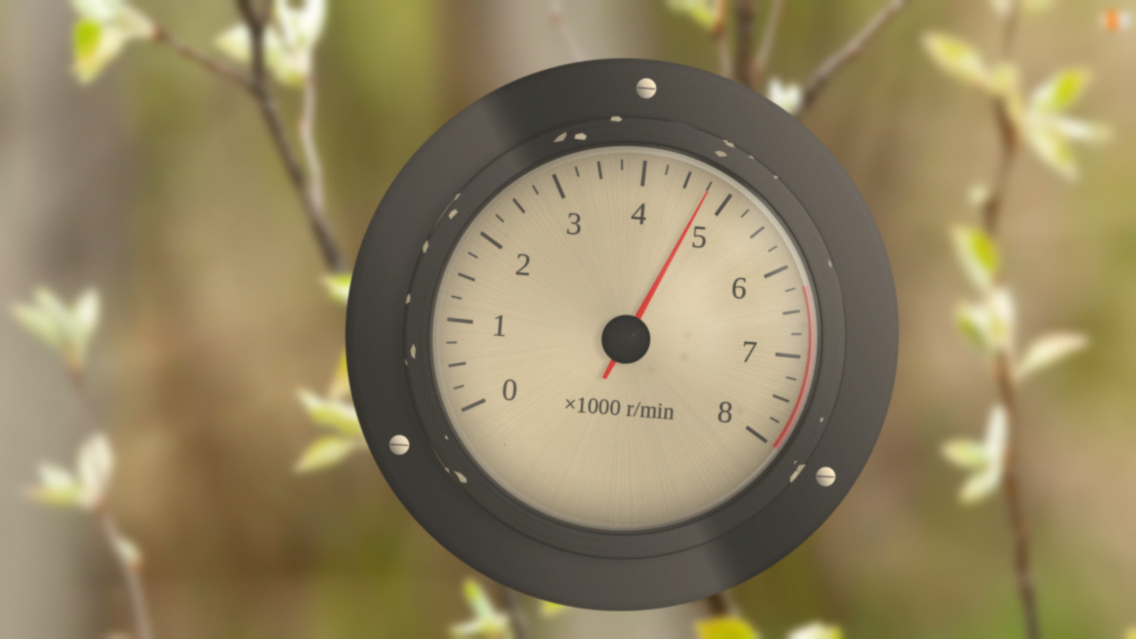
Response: 4750 rpm
